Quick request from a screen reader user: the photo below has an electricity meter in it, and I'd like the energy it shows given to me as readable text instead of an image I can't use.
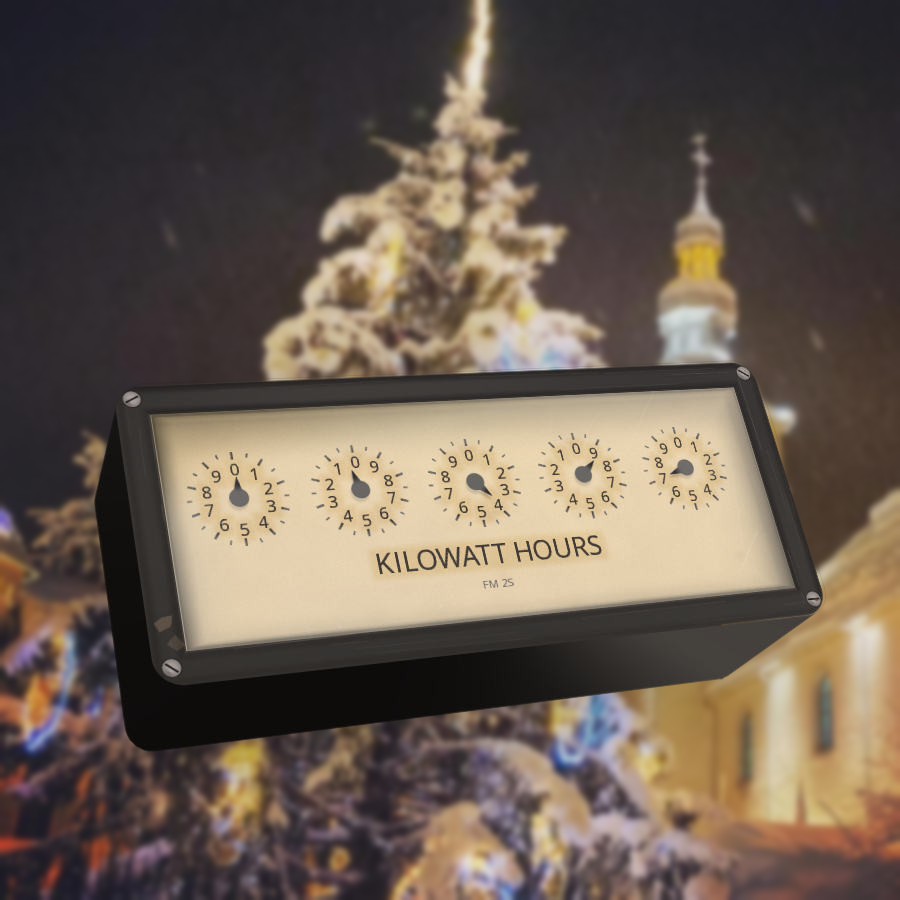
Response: 387 kWh
